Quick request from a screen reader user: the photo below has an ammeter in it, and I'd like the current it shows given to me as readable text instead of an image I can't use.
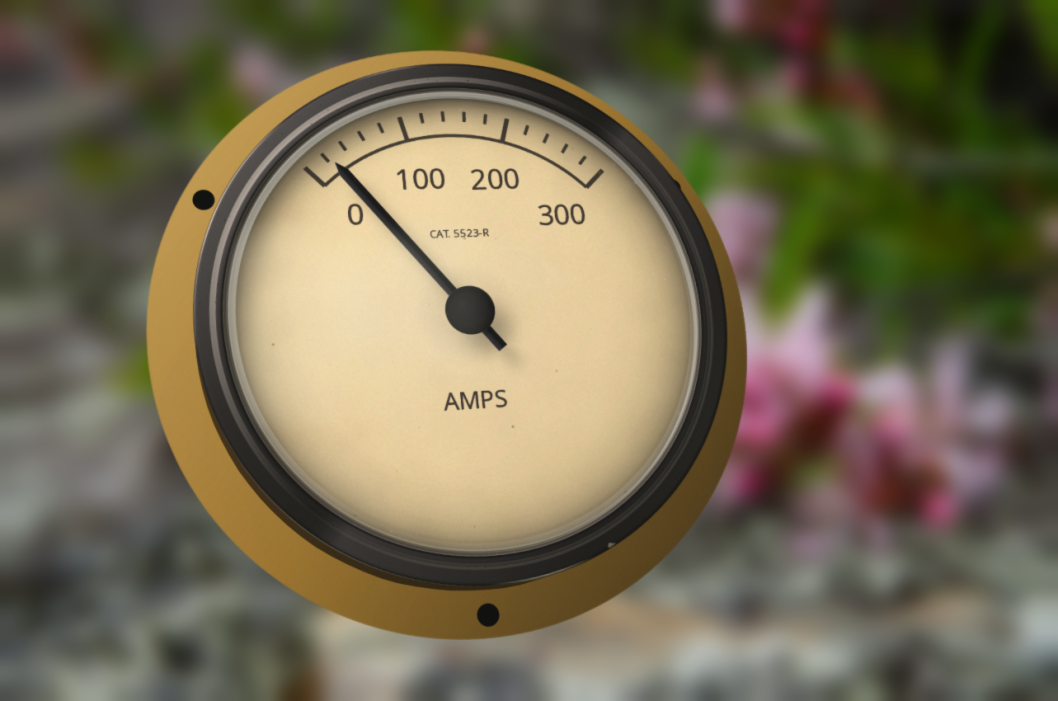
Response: 20 A
